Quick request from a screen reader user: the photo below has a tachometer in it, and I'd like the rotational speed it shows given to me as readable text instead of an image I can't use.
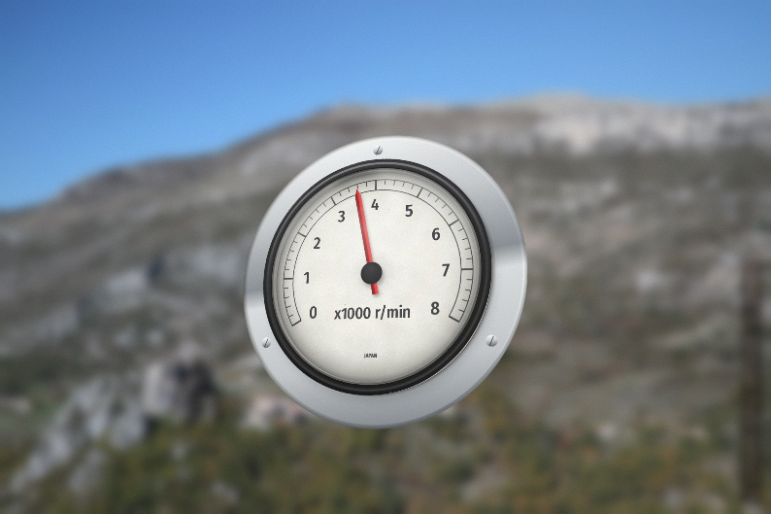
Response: 3600 rpm
